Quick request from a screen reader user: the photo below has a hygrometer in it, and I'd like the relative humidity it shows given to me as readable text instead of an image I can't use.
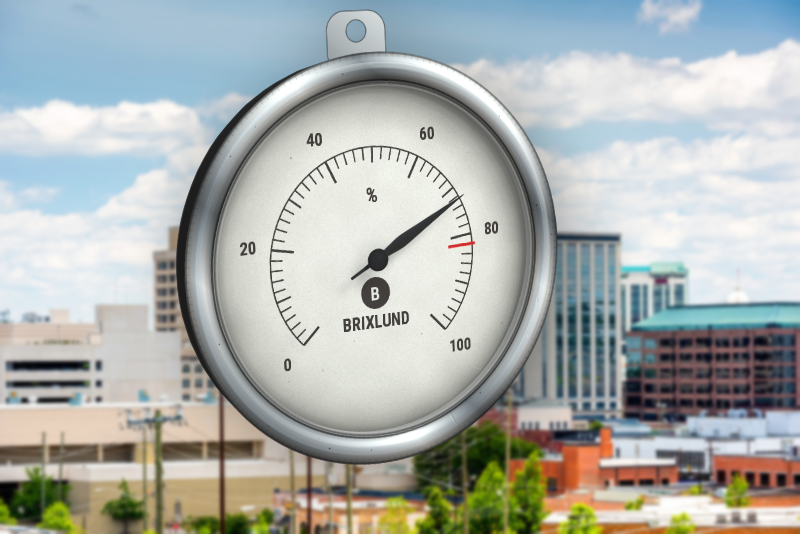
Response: 72 %
